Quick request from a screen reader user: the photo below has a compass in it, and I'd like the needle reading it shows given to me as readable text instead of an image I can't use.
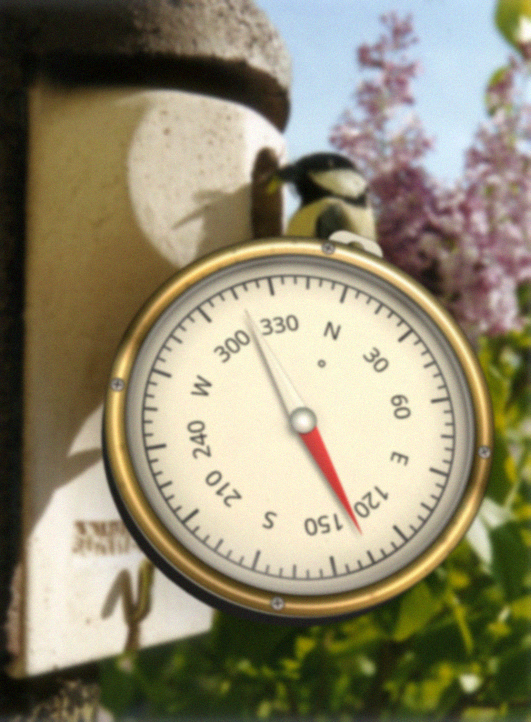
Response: 135 °
